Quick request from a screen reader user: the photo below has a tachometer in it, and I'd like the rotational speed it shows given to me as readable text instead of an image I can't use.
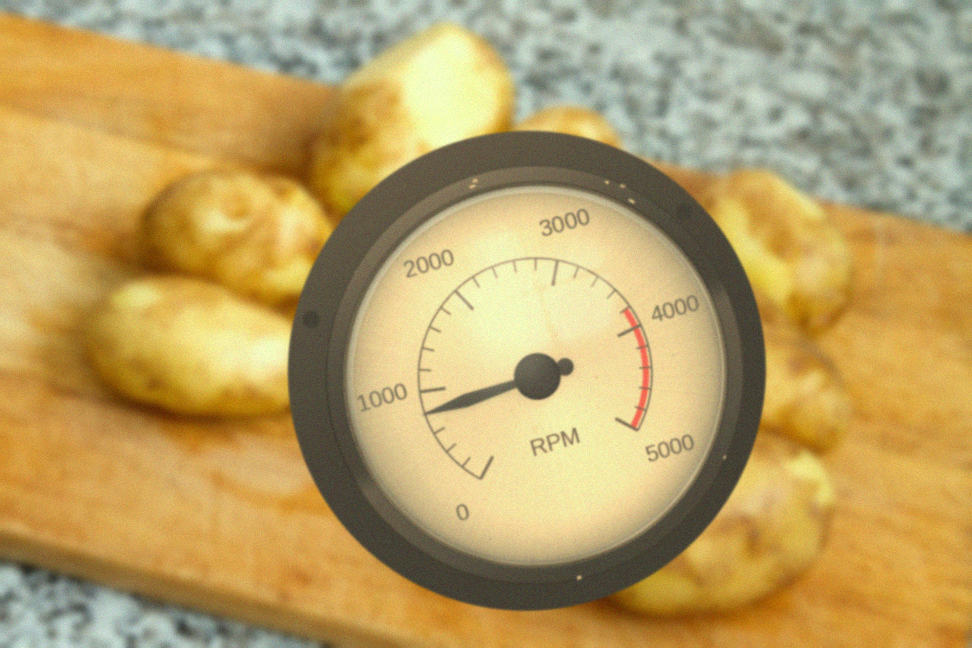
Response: 800 rpm
